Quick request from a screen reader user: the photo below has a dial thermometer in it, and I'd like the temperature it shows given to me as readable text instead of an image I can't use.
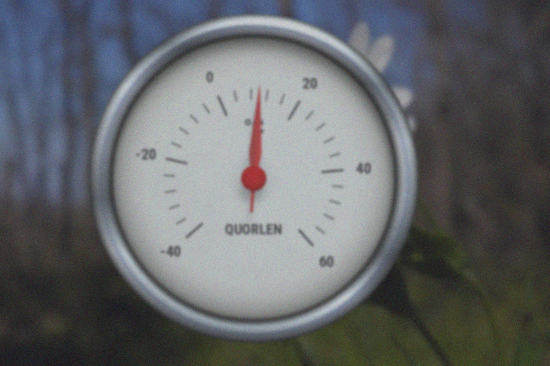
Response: 10 °C
